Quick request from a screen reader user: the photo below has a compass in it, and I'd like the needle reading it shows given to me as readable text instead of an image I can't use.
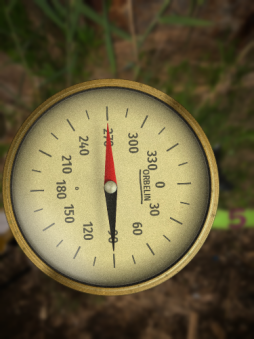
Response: 270 °
